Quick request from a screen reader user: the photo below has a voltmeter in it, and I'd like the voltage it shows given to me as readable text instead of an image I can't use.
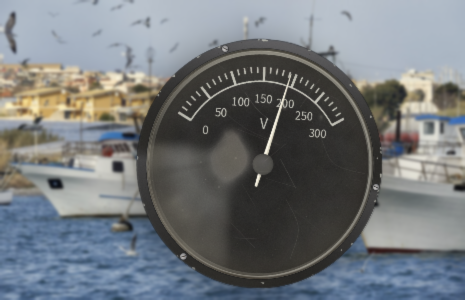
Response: 190 V
